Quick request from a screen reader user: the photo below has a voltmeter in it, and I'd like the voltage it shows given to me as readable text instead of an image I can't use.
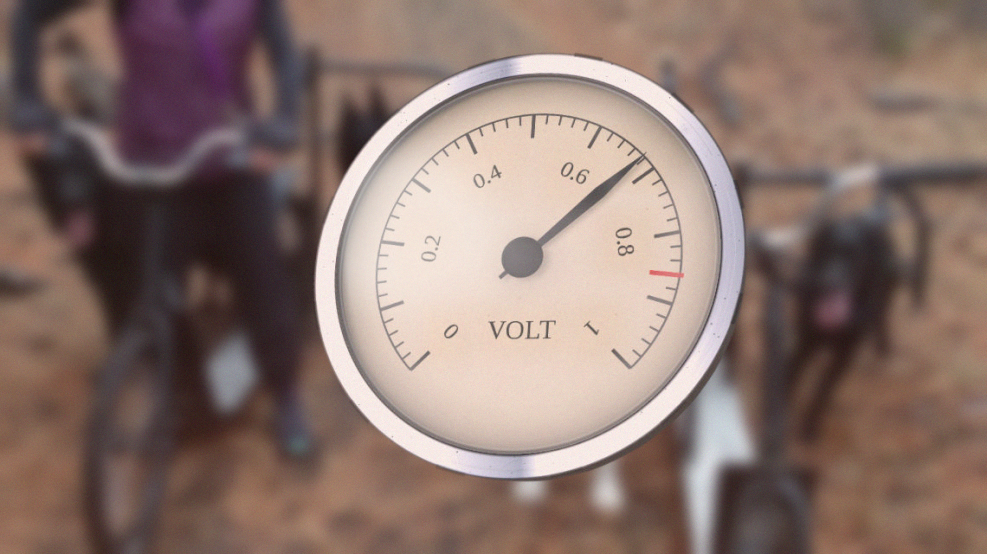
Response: 0.68 V
